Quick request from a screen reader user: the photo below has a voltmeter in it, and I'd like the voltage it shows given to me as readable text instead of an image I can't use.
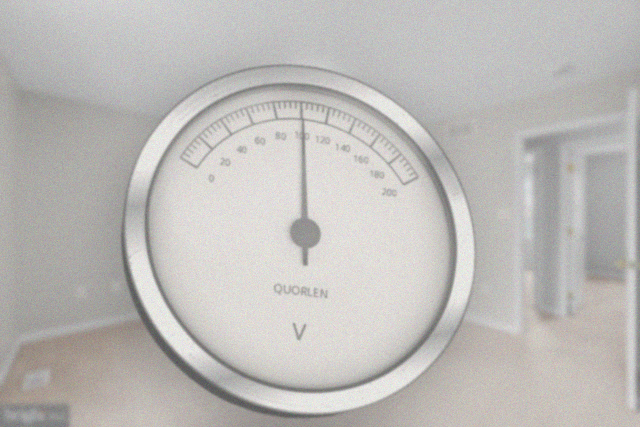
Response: 100 V
